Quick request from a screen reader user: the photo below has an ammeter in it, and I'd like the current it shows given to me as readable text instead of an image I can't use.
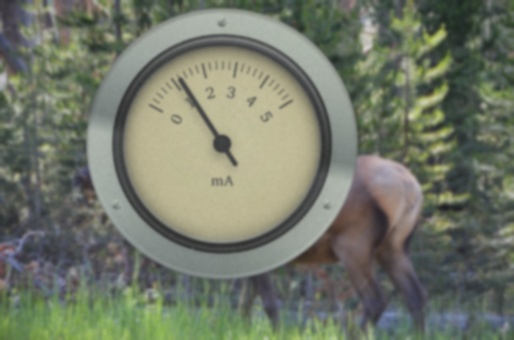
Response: 1.2 mA
